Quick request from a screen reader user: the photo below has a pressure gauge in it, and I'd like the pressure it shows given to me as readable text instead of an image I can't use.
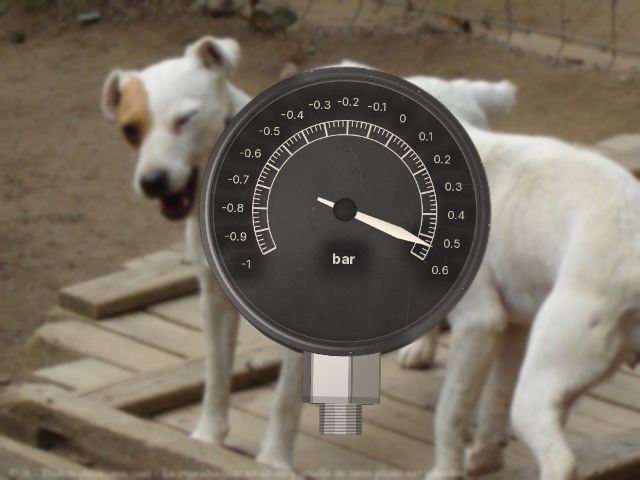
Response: 0.54 bar
